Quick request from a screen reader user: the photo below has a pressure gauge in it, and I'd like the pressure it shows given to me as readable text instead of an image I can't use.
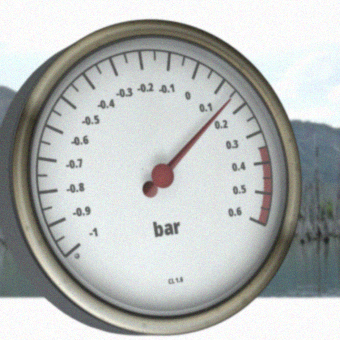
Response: 0.15 bar
